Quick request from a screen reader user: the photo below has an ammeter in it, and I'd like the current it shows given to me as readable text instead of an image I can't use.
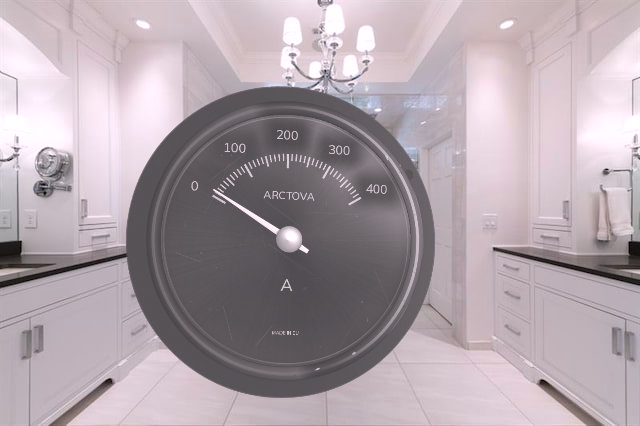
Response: 10 A
